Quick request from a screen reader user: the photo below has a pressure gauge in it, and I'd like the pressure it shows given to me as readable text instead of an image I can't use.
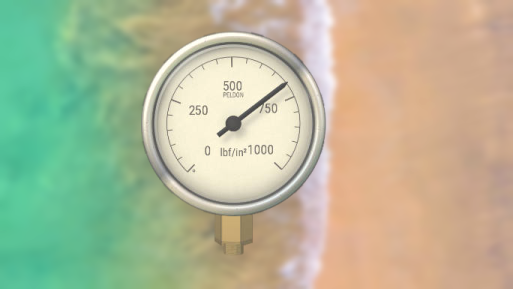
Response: 700 psi
